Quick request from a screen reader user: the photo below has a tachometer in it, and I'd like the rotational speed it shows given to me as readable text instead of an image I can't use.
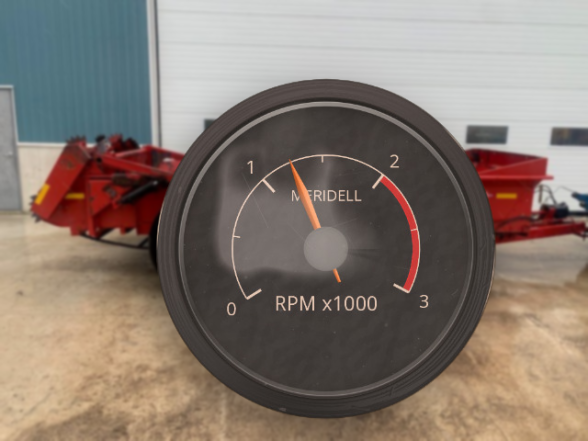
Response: 1250 rpm
